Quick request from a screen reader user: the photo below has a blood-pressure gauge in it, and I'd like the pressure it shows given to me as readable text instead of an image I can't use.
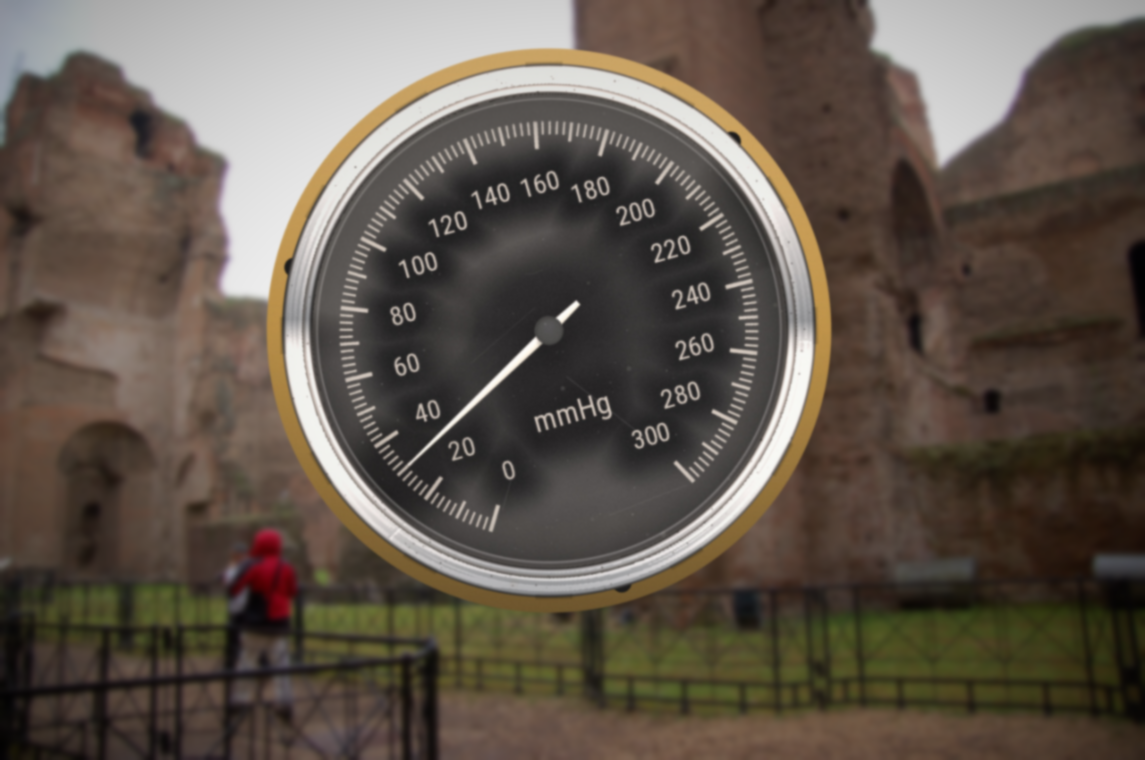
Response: 30 mmHg
